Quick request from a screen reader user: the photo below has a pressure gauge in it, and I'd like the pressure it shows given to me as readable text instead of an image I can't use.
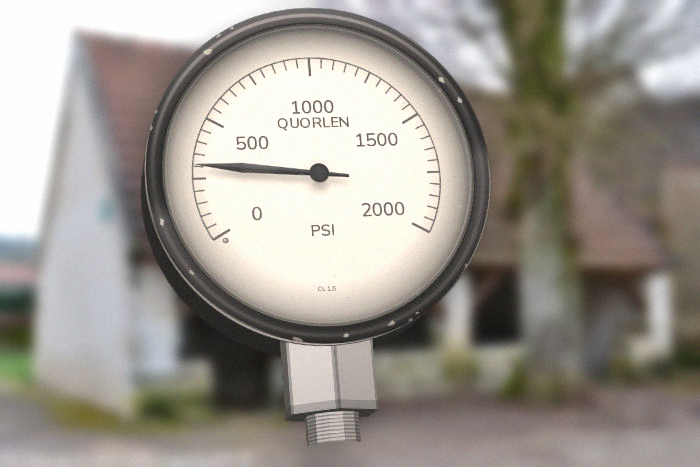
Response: 300 psi
